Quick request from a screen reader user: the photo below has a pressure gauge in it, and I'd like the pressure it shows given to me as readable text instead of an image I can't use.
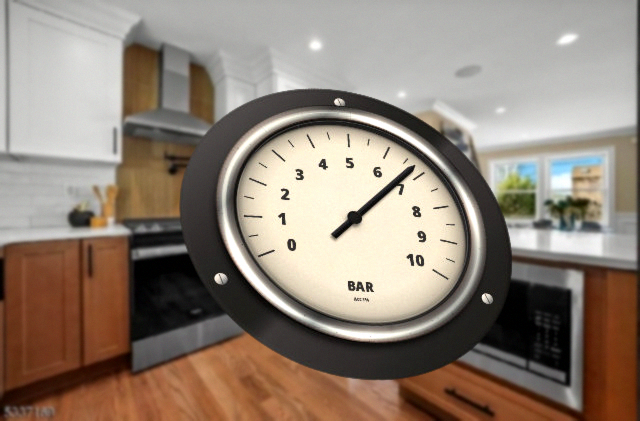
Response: 6.75 bar
